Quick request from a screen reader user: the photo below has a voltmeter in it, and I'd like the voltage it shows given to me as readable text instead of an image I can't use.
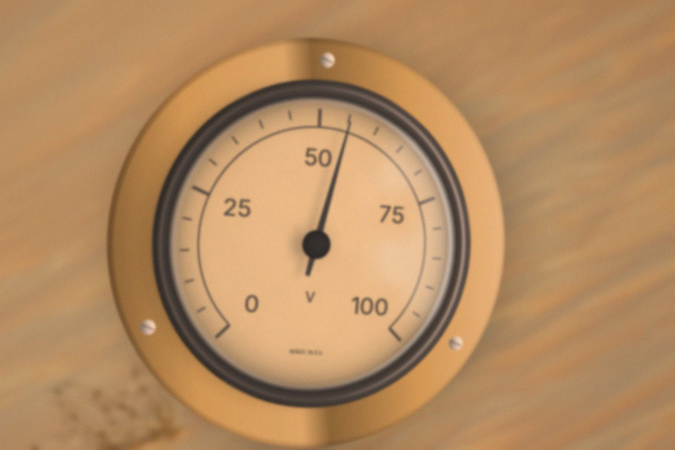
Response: 55 V
